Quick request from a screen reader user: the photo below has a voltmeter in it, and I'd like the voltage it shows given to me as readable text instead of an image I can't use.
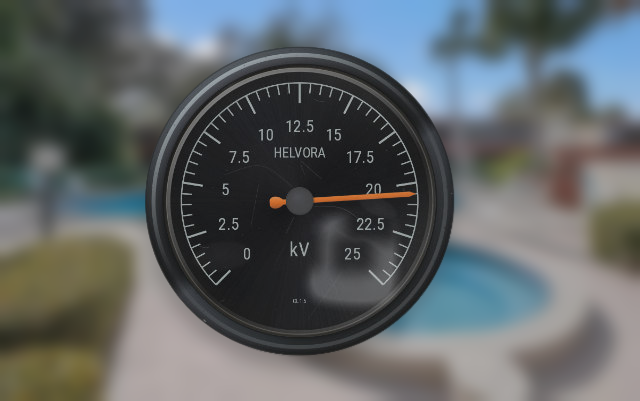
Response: 20.5 kV
